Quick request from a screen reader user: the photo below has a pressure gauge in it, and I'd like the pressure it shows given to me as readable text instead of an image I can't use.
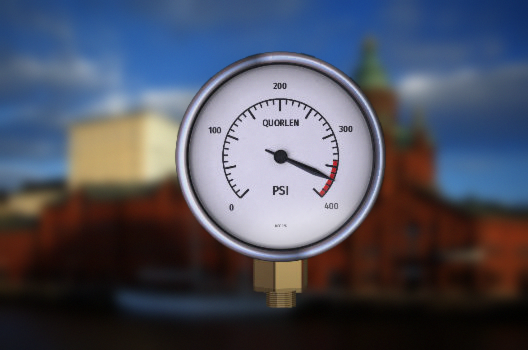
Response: 370 psi
